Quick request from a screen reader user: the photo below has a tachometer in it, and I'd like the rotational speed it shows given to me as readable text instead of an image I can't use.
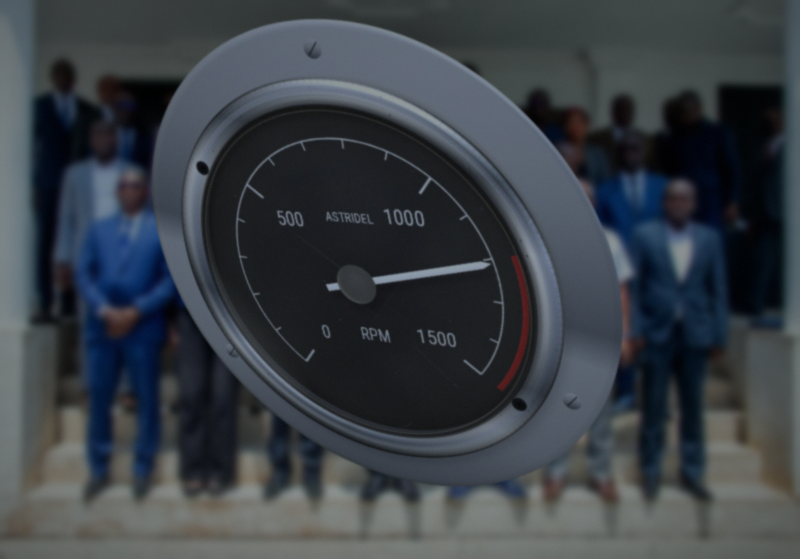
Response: 1200 rpm
